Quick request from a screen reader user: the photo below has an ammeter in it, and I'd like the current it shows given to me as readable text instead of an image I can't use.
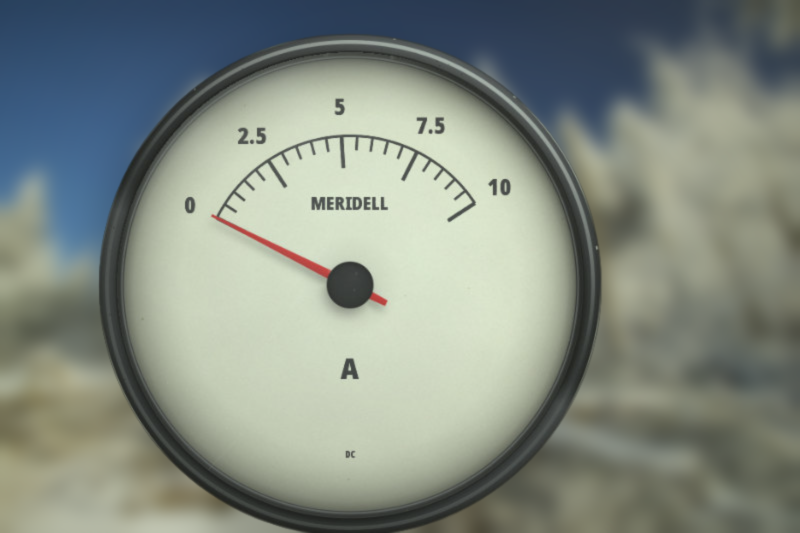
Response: 0 A
